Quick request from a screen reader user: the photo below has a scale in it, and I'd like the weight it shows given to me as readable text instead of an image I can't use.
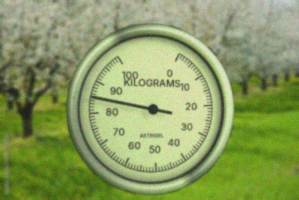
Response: 85 kg
